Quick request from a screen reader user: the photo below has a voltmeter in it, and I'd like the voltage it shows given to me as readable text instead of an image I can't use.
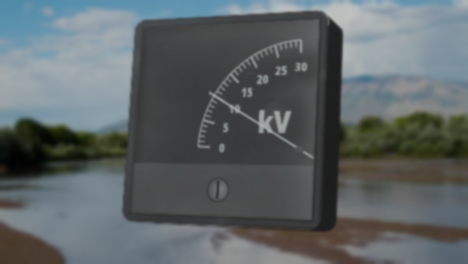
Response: 10 kV
